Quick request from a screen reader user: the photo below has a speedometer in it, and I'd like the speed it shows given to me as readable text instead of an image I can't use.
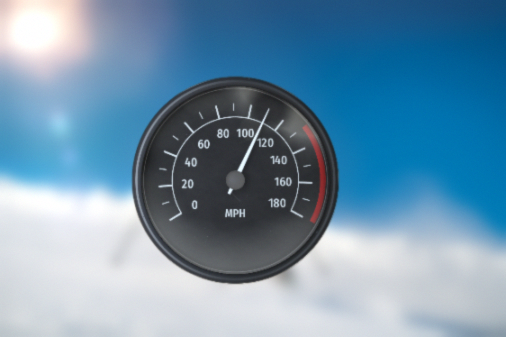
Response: 110 mph
